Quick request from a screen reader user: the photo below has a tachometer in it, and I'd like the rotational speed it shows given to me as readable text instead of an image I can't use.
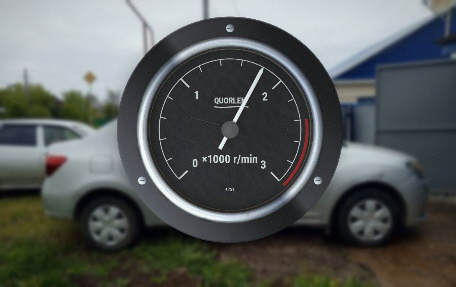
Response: 1800 rpm
